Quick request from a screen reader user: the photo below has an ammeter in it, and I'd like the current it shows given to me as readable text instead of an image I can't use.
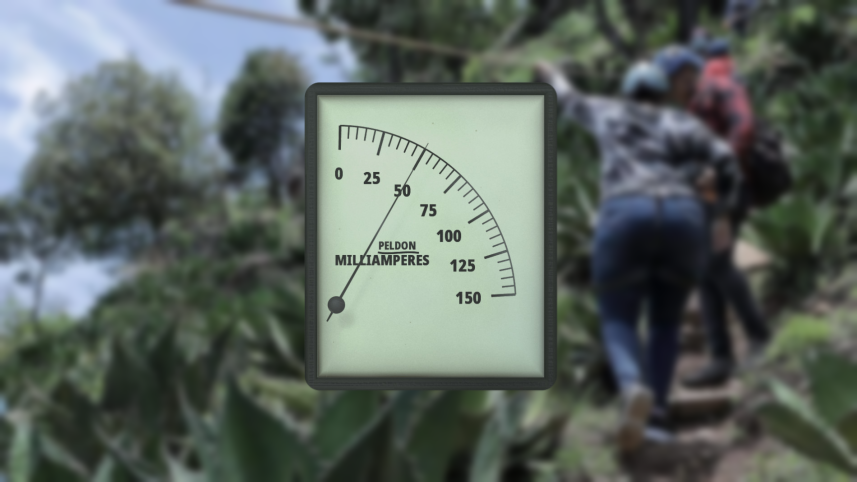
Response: 50 mA
